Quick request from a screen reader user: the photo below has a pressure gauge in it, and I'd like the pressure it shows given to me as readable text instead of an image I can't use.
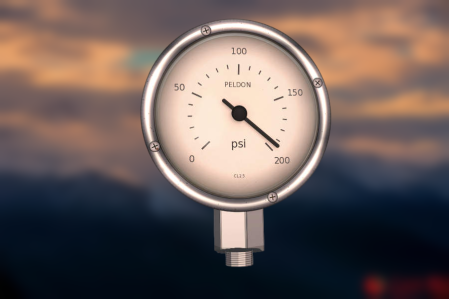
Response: 195 psi
